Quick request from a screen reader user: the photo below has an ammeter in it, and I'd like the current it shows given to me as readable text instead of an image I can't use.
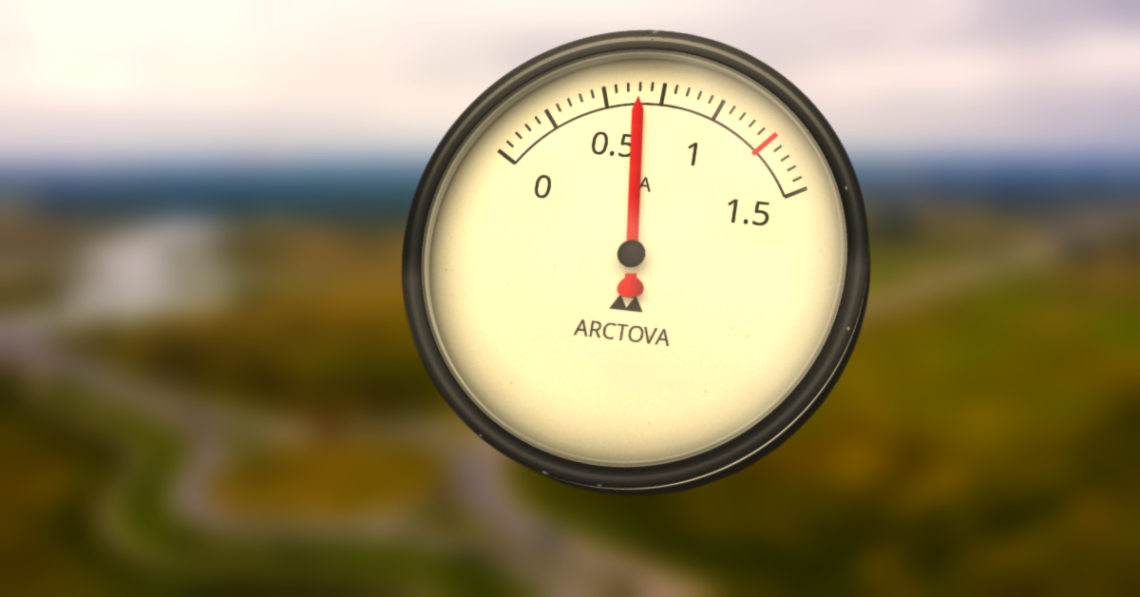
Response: 0.65 A
